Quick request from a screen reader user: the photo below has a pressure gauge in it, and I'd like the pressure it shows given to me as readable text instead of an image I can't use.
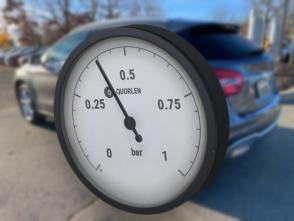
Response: 0.4 bar
